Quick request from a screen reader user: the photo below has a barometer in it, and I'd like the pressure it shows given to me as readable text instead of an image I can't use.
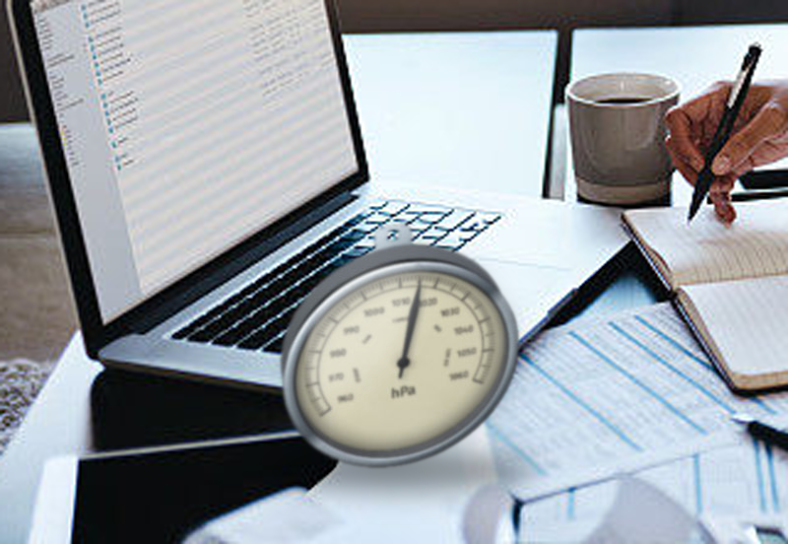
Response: 1015 hPa
